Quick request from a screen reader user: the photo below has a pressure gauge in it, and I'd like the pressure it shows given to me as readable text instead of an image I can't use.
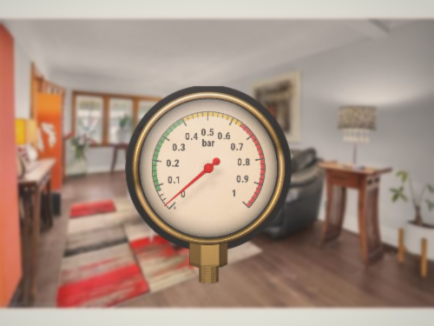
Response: 0.02 bar
